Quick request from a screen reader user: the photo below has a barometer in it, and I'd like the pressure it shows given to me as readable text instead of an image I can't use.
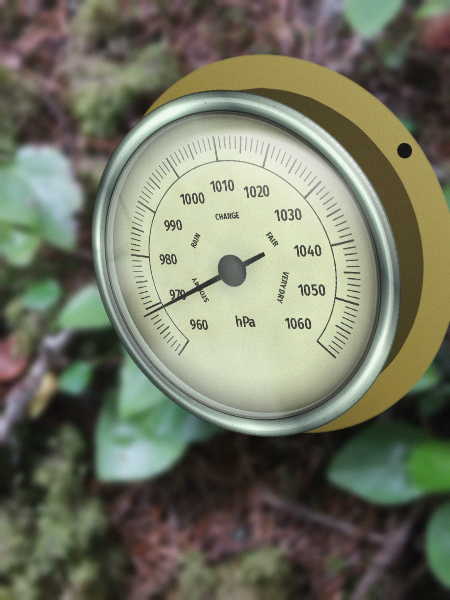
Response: 969 hPa
